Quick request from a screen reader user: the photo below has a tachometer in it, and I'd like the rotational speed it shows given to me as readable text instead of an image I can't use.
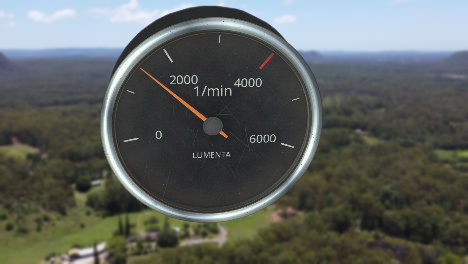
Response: 1500 rpm
